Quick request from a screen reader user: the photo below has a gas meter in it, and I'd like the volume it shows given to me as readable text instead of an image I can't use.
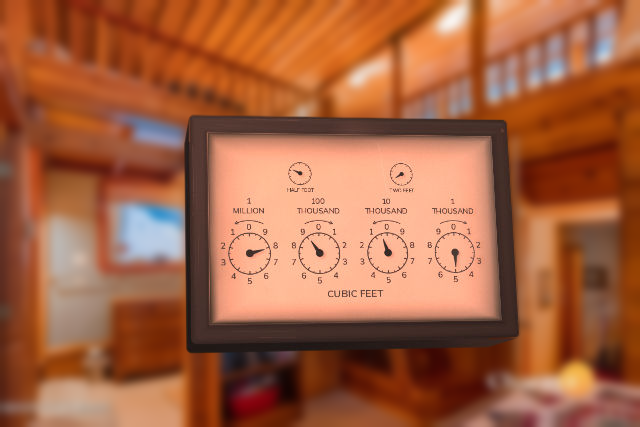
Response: 790500 ft³
